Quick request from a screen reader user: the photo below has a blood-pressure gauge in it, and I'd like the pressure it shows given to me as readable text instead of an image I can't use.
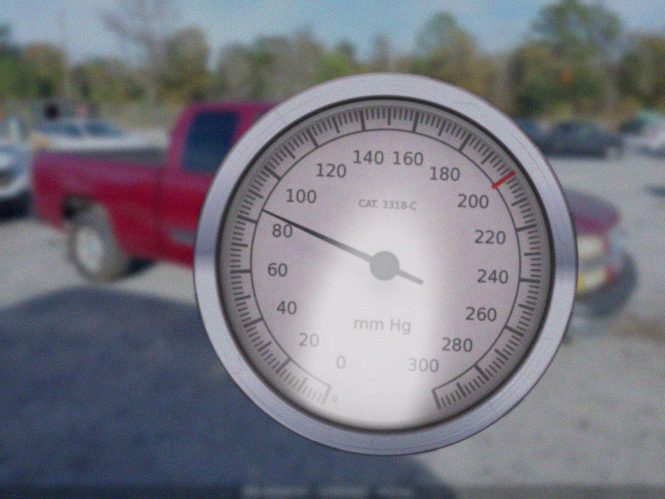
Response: 86 mmHg
